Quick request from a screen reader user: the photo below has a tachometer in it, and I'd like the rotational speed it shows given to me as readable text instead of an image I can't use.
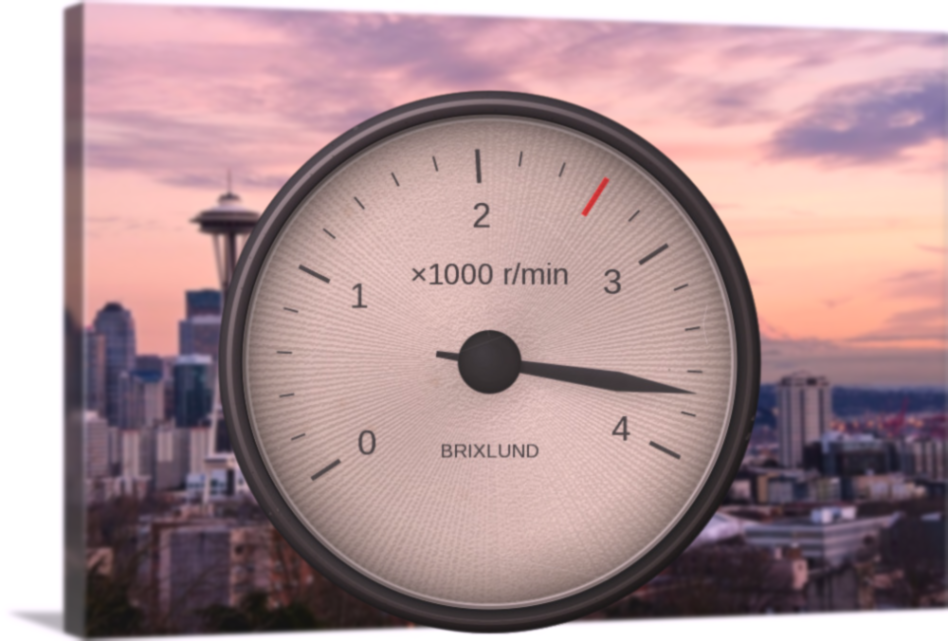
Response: 3700 rpm
